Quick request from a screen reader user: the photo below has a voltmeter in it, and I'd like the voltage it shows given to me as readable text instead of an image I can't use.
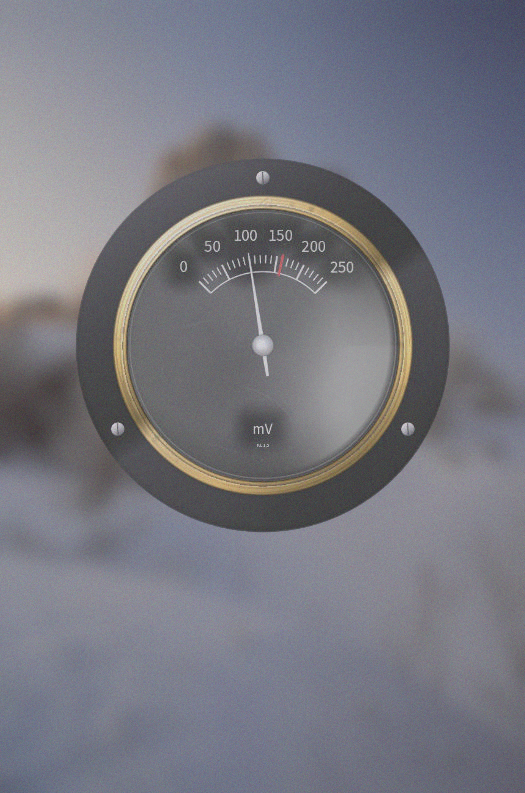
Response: 100 mV
